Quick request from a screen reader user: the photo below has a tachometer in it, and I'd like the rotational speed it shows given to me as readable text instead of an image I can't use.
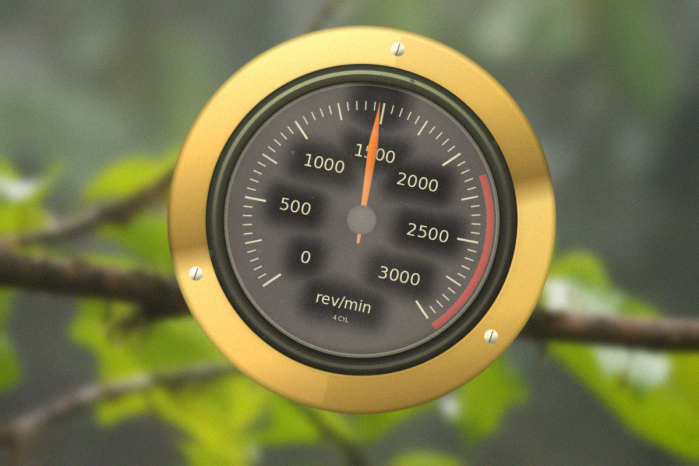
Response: 1475 rpm
